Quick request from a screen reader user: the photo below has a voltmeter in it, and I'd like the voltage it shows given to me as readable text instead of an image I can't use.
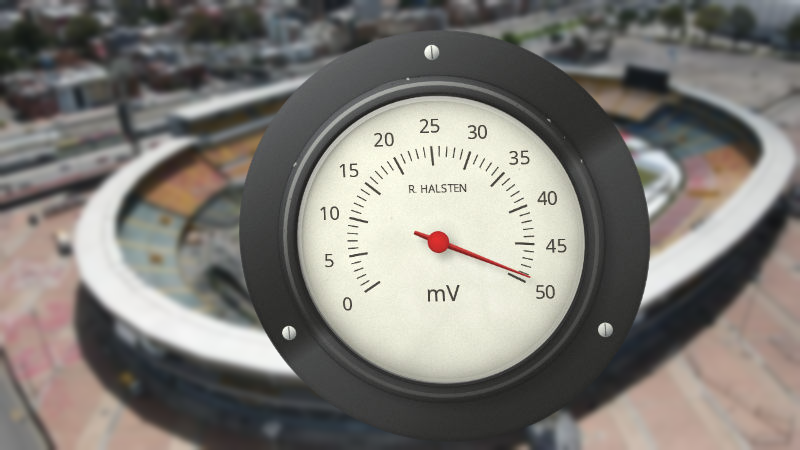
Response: 49 mV
